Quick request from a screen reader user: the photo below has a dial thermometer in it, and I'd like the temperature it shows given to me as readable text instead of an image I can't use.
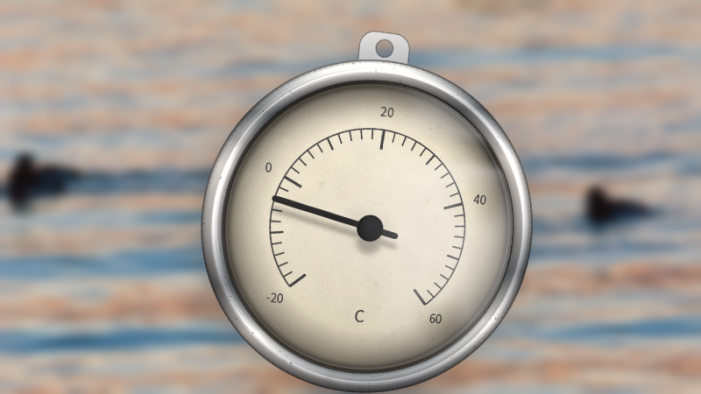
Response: -4 °C
